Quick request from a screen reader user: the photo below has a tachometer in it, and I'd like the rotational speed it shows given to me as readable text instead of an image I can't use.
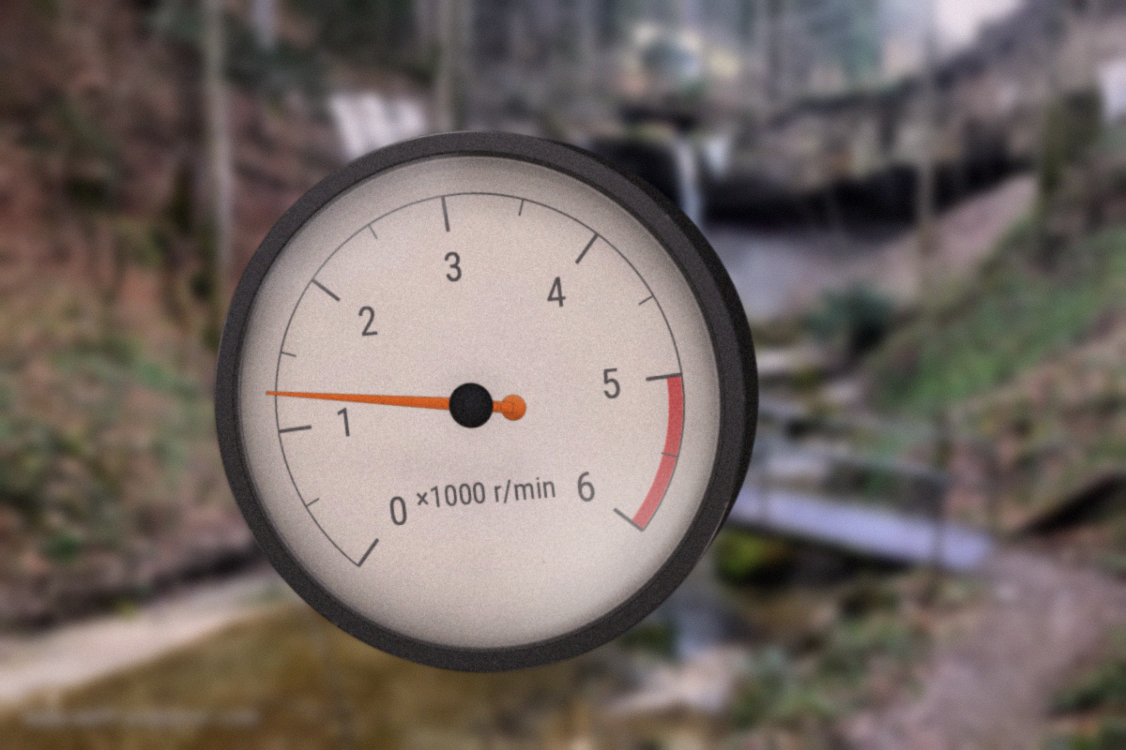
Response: 1250 rpm
